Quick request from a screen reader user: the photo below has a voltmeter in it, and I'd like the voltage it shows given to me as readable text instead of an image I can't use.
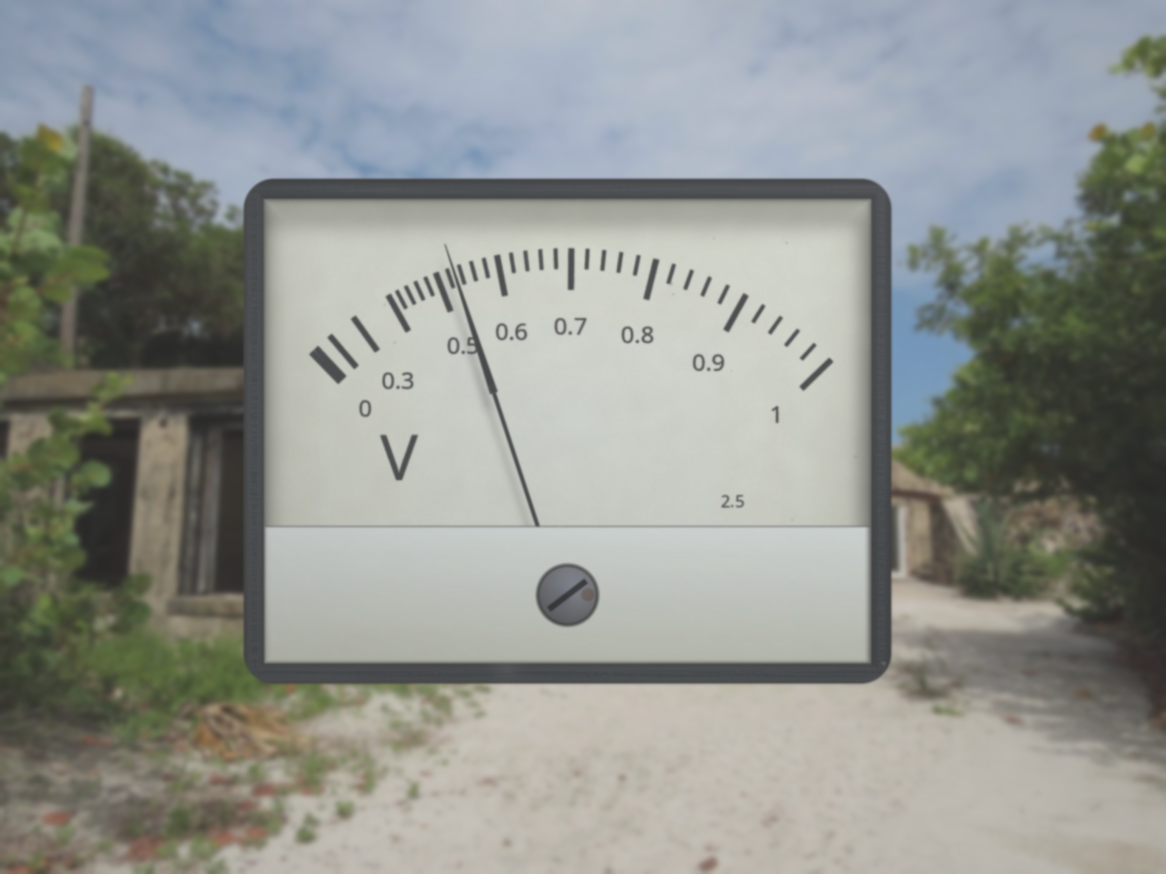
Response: 0.53 V
